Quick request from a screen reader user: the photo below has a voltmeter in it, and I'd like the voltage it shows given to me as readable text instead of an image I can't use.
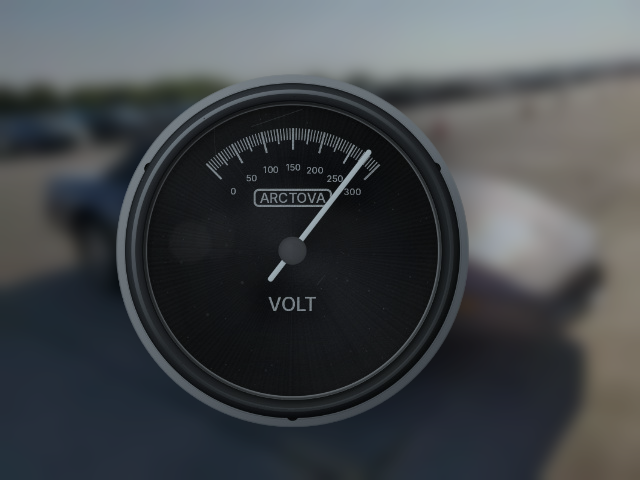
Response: 275 V
